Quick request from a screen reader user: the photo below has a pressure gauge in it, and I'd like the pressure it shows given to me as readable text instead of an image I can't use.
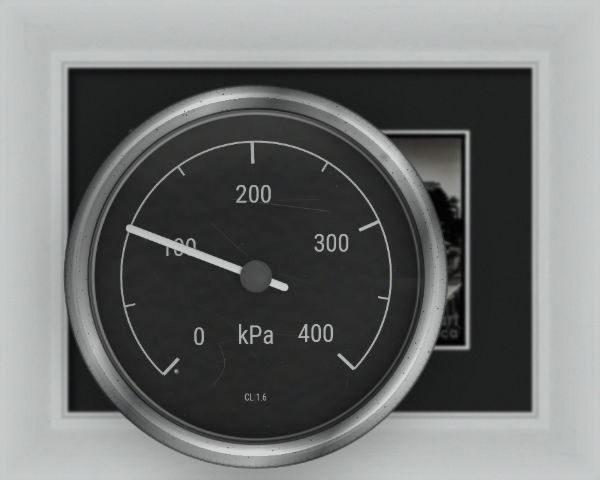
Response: 100 kPa
